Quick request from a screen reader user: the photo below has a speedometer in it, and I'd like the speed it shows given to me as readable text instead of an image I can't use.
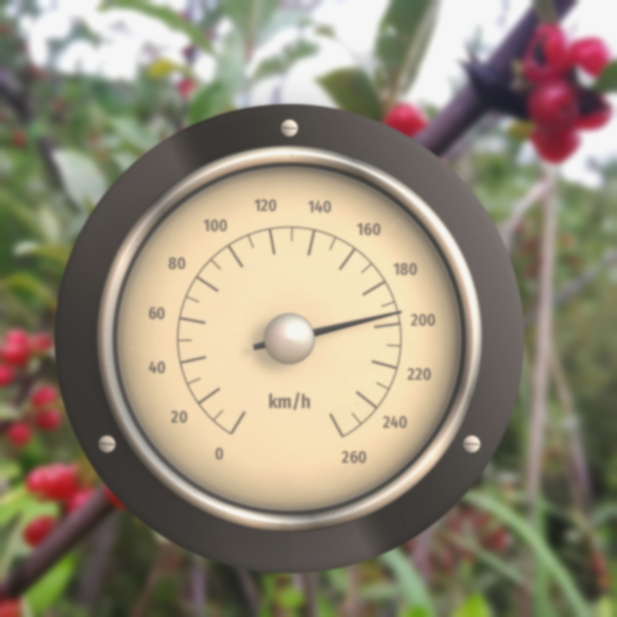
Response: 195 km/h
